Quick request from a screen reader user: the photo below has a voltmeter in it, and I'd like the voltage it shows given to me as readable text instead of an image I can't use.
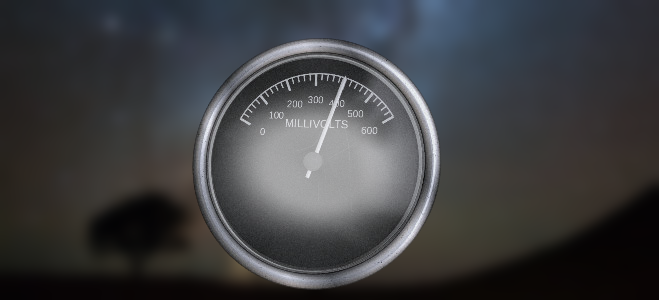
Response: 400 mV
